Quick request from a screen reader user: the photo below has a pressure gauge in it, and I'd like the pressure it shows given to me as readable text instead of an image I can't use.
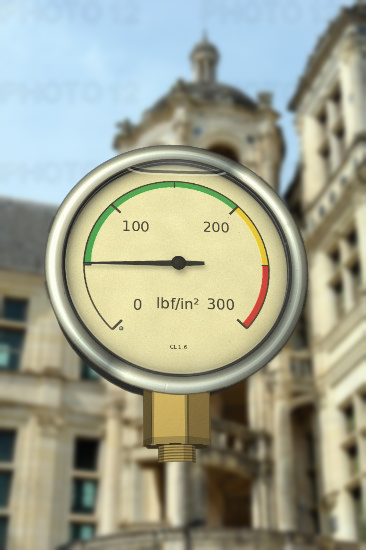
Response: 50 psi
